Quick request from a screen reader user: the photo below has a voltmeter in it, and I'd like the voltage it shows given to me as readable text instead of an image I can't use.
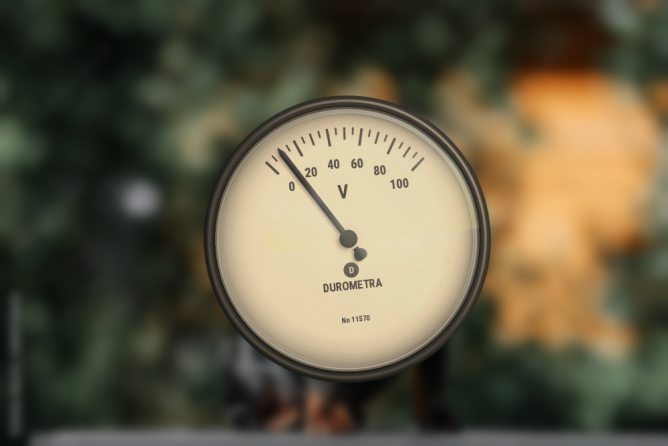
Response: 10 V
